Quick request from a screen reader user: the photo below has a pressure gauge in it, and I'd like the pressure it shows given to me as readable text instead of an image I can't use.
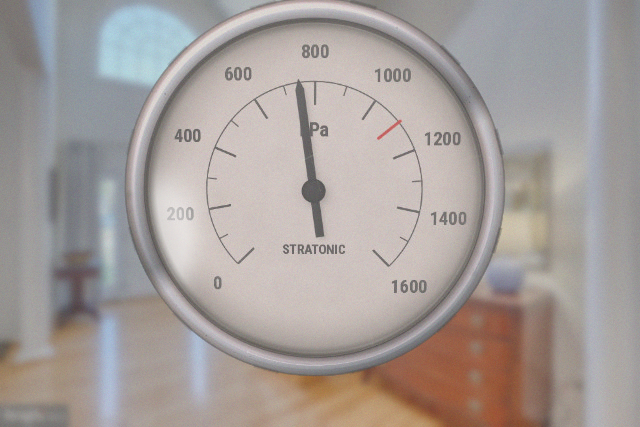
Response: 750 kPa
